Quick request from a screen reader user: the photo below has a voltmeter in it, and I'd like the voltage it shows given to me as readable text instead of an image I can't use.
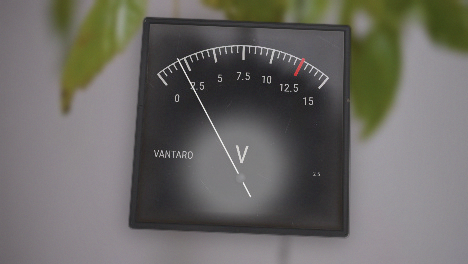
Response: 2 V
